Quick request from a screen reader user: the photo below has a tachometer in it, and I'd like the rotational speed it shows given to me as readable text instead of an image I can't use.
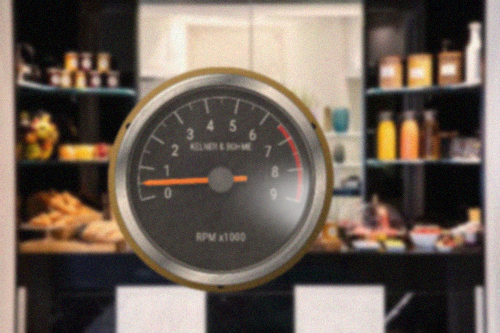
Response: 500 rpm
